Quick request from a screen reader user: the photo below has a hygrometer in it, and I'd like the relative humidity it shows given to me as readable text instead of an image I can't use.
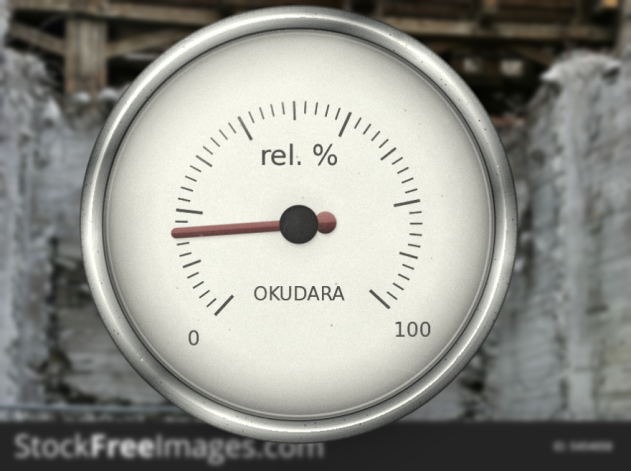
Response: 16 %
